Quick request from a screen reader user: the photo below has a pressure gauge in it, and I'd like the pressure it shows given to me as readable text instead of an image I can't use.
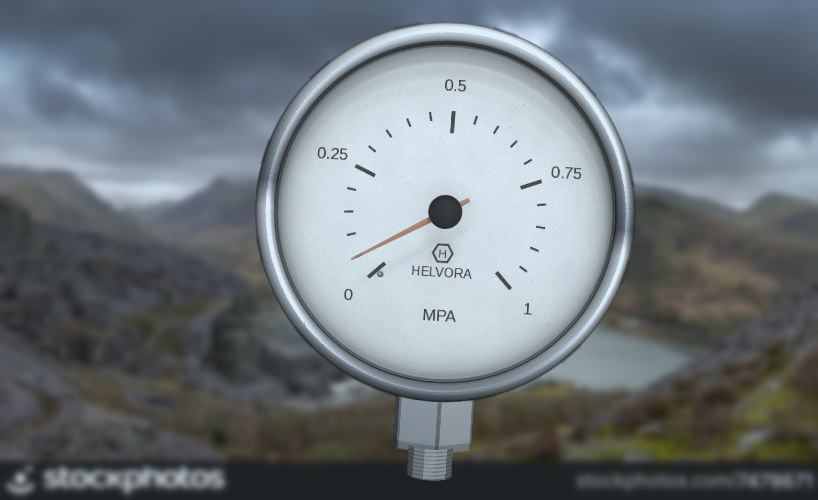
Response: 0.05 MPa
